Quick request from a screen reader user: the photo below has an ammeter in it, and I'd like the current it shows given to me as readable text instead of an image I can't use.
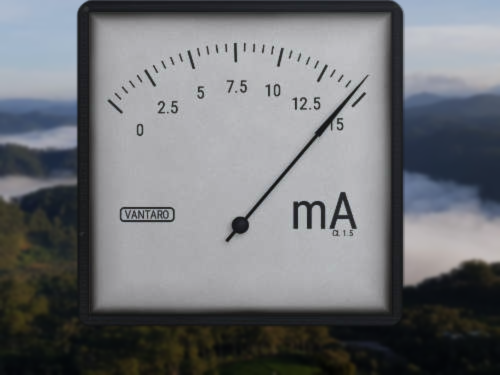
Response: 14.5 mA
